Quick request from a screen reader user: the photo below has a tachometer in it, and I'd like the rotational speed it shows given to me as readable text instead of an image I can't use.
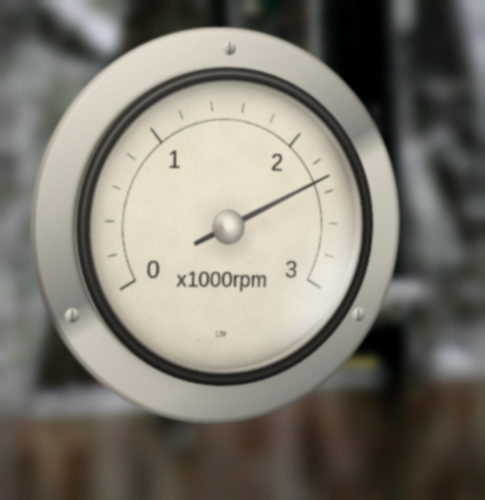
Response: 2300 rpm
